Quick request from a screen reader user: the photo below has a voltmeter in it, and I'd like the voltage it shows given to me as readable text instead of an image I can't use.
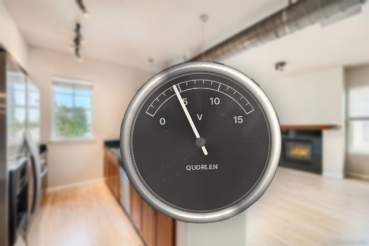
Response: 4.5 V
